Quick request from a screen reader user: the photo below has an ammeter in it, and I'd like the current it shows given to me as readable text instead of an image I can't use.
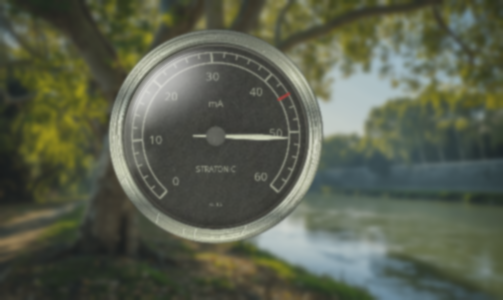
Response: 51 mA
